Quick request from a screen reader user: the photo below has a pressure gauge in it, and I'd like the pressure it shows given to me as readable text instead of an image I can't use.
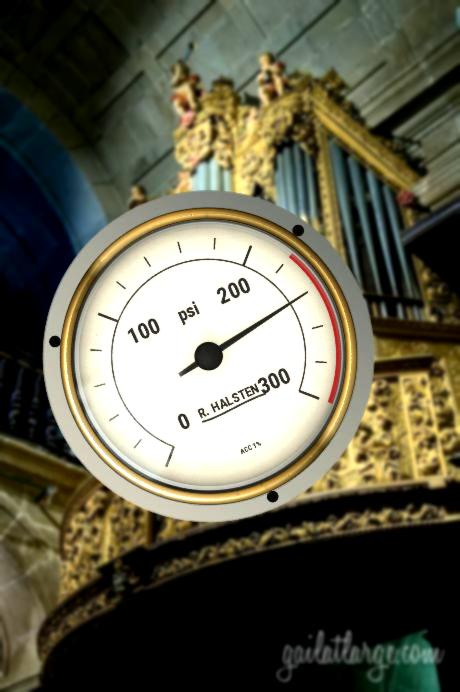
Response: 240 psi
